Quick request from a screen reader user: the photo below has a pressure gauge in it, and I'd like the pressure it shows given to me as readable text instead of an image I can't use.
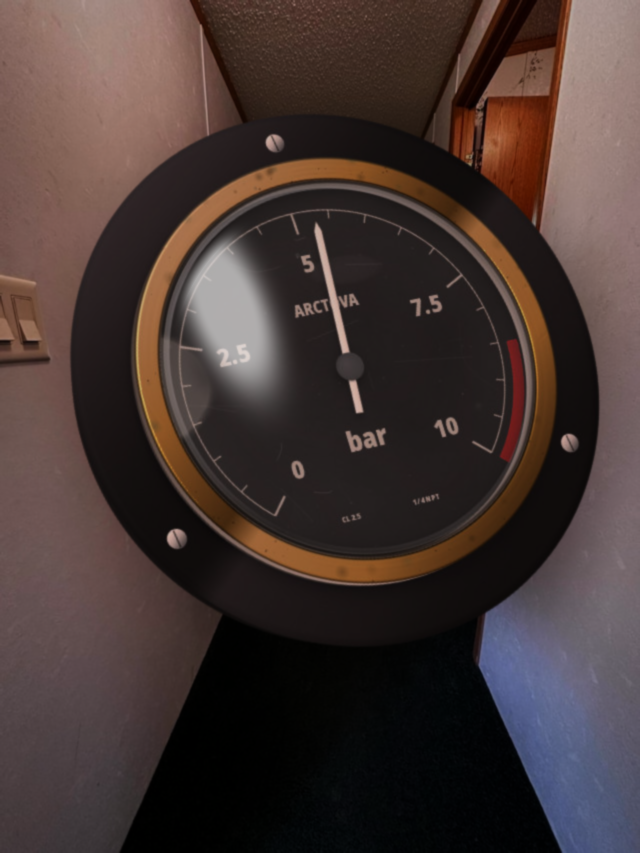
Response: 5.25 bar
